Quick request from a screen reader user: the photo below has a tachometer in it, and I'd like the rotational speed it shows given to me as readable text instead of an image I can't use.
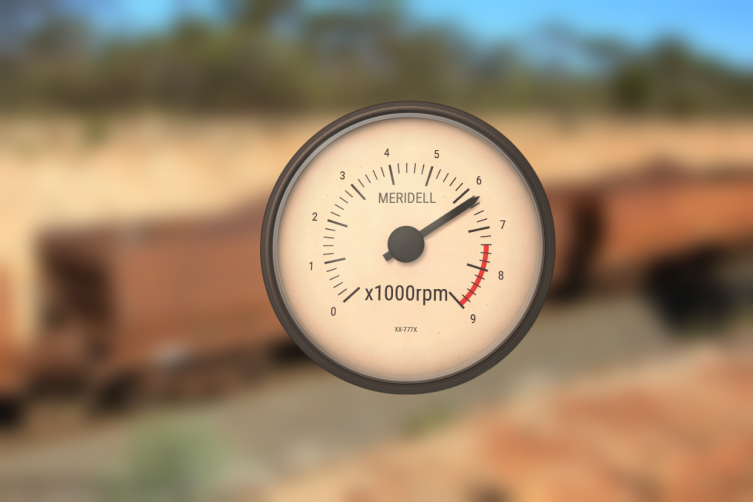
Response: 6300 rpm
